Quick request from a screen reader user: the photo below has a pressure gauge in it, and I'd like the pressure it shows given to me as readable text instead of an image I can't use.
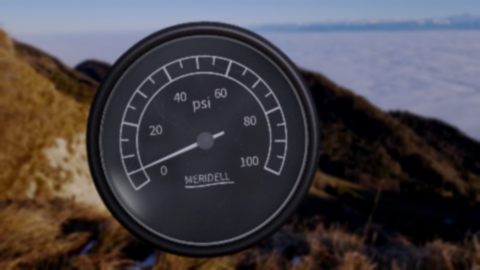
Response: 5 psi
